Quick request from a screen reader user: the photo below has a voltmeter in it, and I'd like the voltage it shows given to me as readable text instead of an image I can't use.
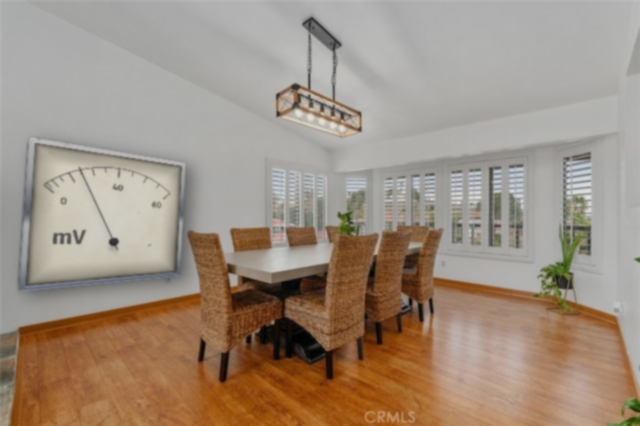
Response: 25 mV
